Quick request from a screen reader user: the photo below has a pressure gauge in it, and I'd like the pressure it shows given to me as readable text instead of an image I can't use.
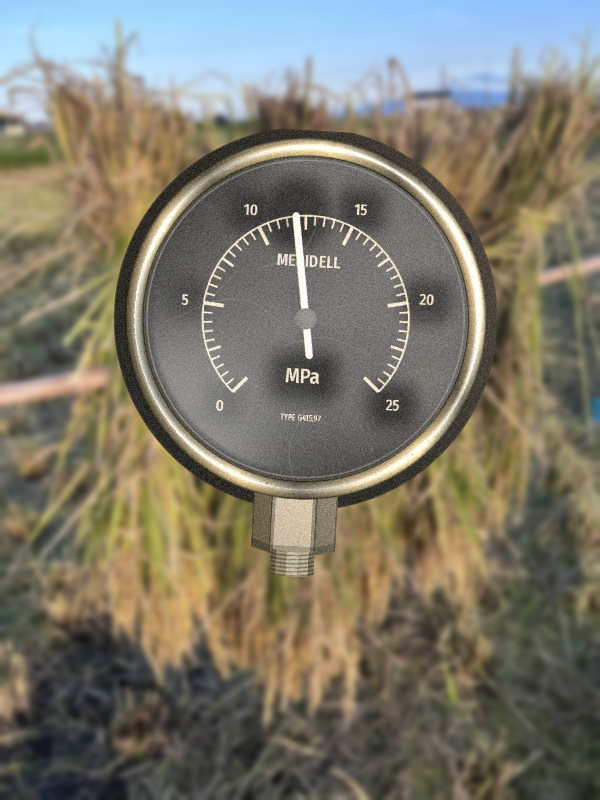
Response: 12 MPa
